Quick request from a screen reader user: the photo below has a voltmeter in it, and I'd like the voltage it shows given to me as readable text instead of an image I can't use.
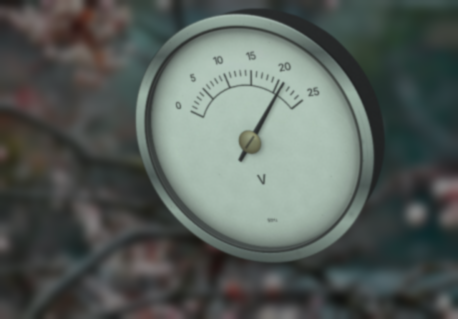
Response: 21 V
